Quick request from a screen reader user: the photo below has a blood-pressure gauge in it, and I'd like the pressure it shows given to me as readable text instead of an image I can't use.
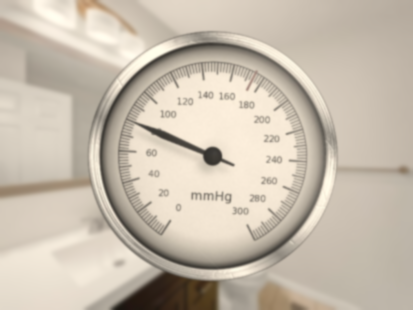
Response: 80 mmHg
